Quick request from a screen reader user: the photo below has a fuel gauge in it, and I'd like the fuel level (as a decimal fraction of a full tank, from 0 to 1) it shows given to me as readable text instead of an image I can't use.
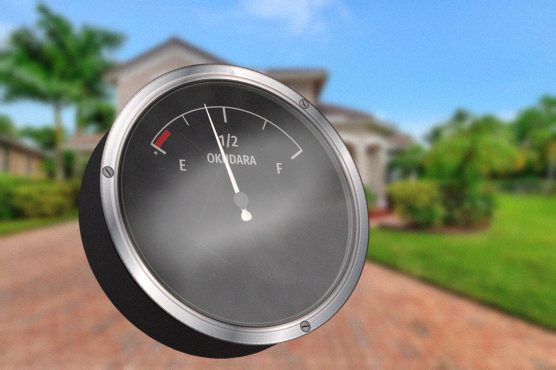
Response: 0.375
